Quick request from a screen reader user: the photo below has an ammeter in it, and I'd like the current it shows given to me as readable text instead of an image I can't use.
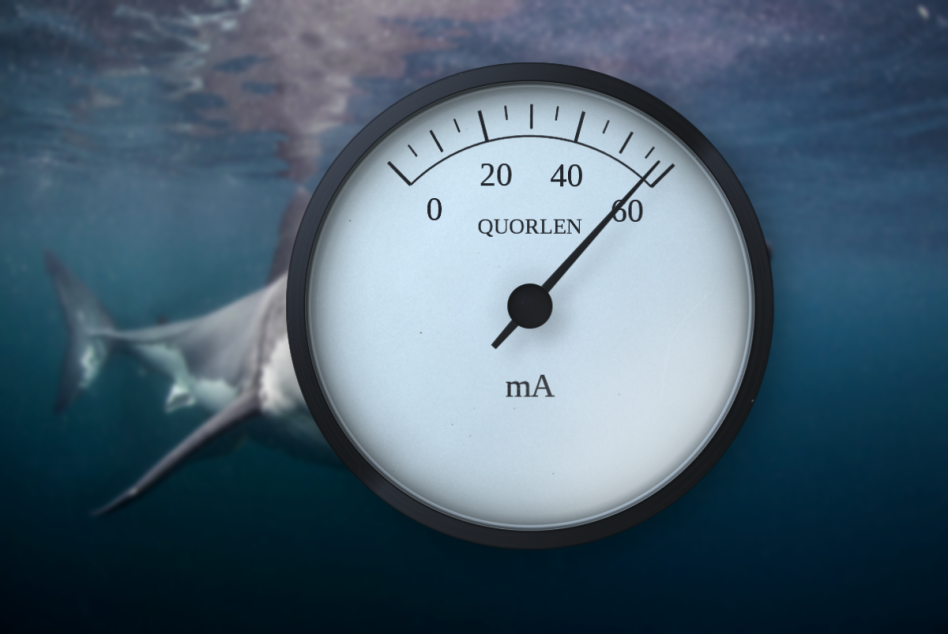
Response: 57.5 mA
